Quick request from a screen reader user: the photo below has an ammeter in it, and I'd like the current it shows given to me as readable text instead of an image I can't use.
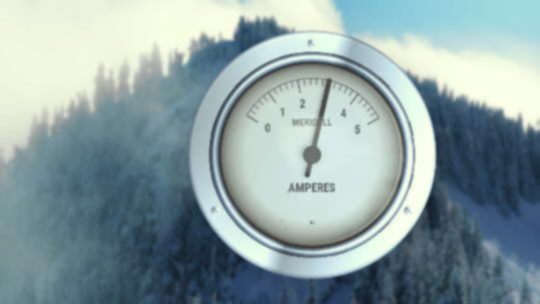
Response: 3 A
